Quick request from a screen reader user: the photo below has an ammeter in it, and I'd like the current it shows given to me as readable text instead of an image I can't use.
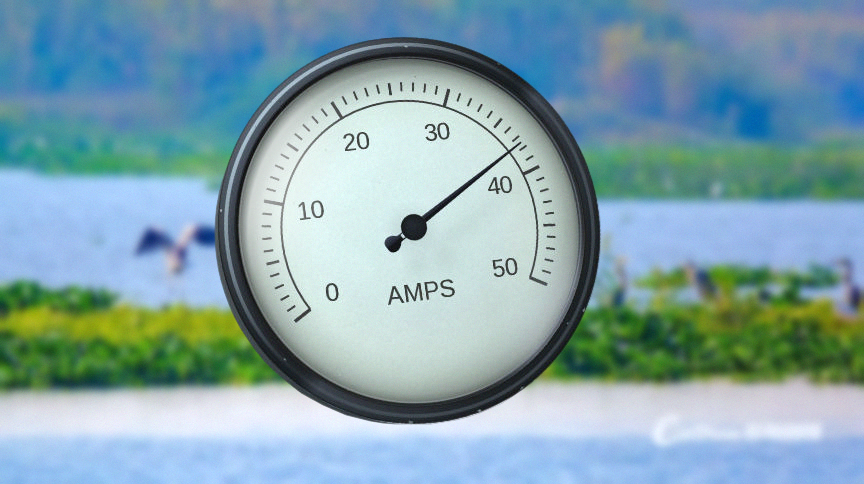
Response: 37.5 A
